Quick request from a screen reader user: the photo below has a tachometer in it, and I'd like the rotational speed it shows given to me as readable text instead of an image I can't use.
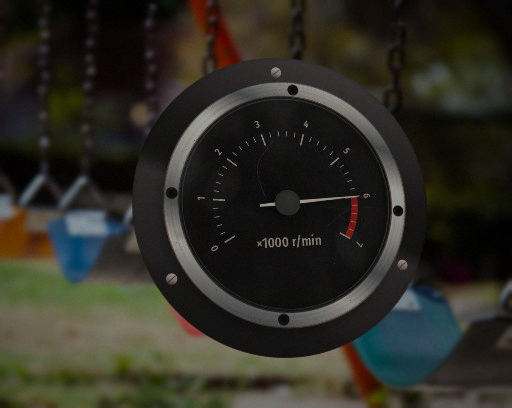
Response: 6000 rpm
